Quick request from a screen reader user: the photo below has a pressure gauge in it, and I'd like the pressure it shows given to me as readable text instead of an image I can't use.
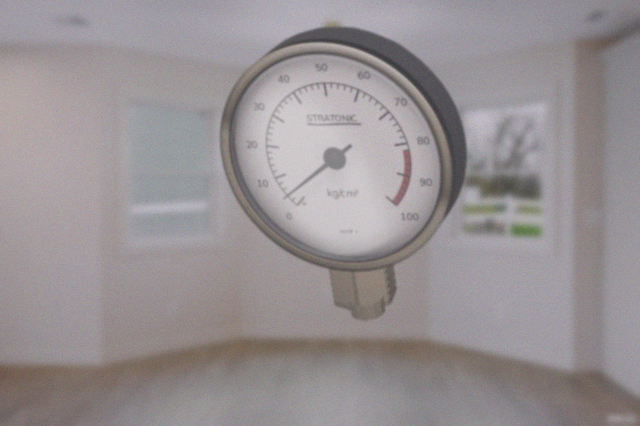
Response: 4 kg/cm²
